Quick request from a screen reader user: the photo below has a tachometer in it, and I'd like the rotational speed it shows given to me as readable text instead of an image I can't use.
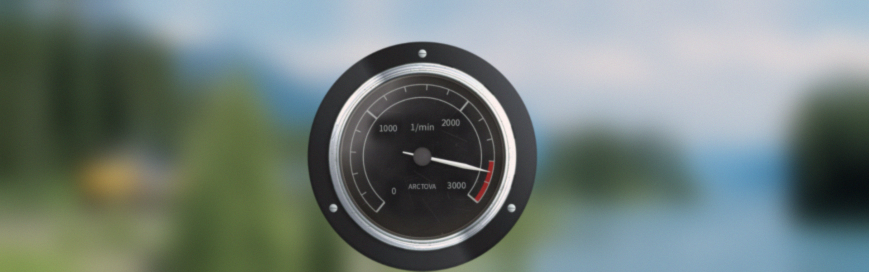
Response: 2700 rpm
